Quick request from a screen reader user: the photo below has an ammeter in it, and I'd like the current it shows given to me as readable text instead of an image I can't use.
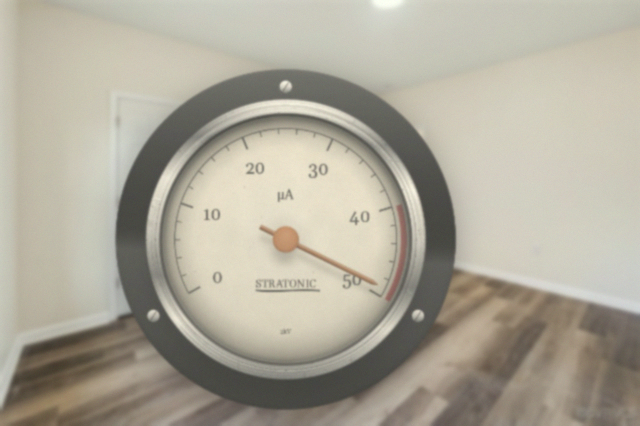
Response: 49 µA
